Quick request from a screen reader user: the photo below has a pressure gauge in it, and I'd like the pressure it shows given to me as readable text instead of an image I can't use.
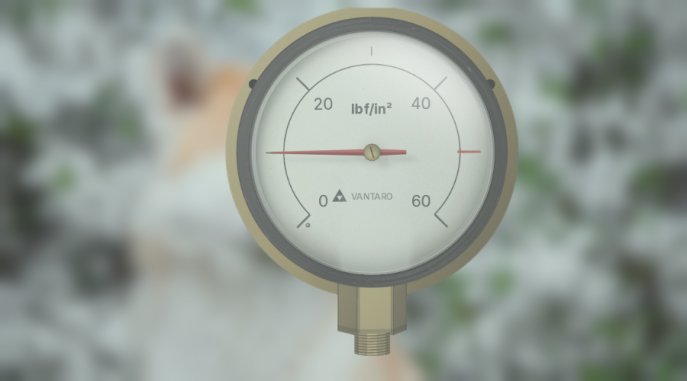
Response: 10 psi
